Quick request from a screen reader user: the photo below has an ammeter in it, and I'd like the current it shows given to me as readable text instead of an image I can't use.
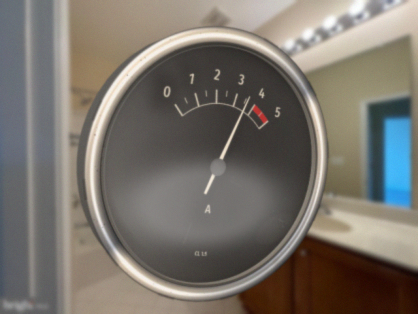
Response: 3.5 A
